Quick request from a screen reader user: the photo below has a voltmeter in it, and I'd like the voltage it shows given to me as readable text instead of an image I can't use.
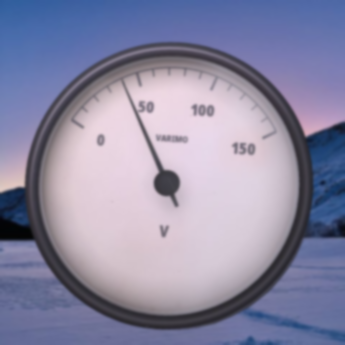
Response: 40 V
